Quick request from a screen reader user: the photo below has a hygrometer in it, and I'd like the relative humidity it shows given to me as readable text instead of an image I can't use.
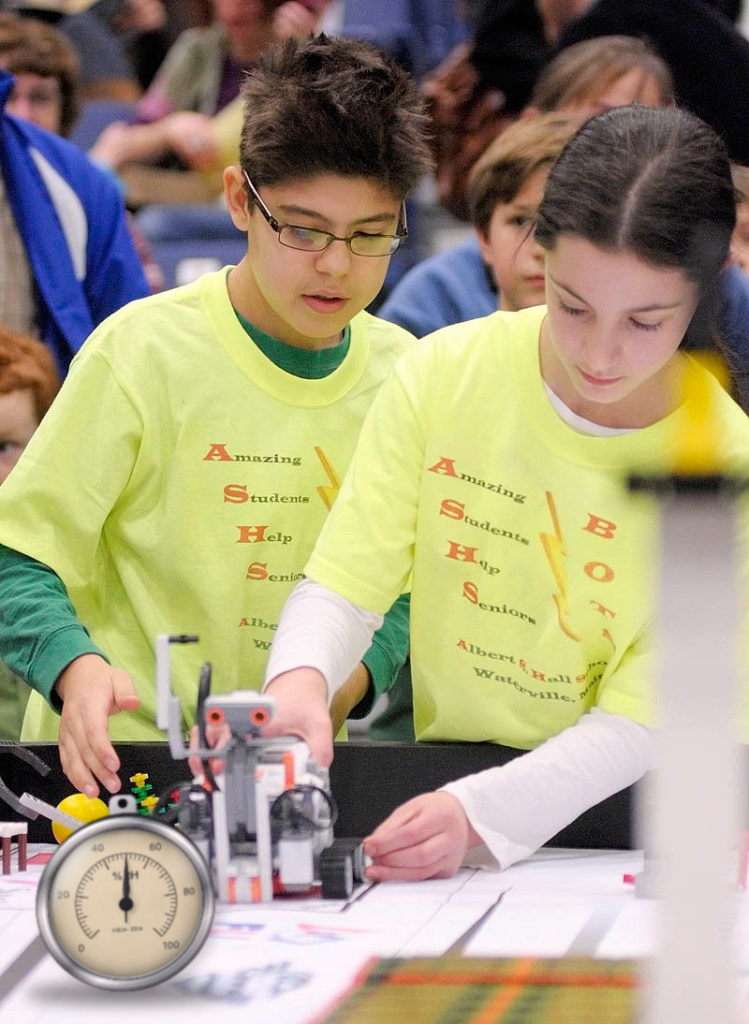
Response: 50 %
